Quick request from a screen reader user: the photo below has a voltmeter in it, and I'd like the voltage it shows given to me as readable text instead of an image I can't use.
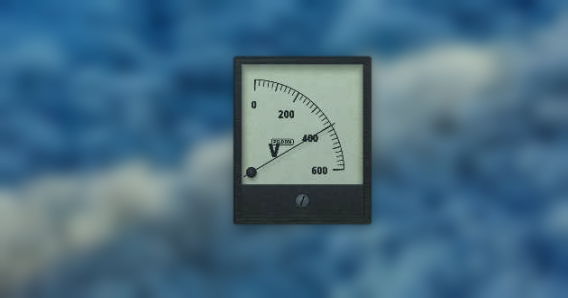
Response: 400 V
